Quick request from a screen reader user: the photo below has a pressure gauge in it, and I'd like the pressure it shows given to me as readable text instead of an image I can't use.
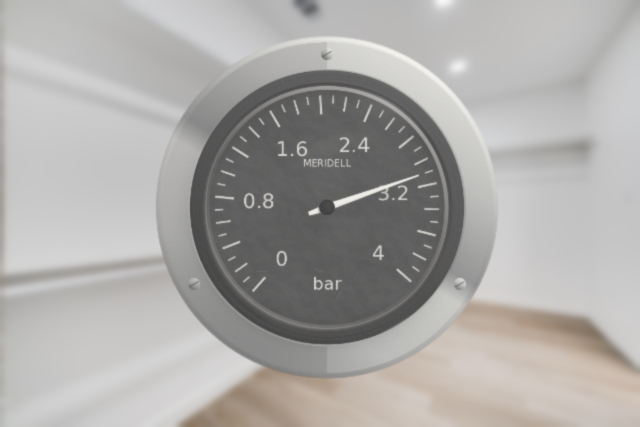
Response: 3.1 bar
